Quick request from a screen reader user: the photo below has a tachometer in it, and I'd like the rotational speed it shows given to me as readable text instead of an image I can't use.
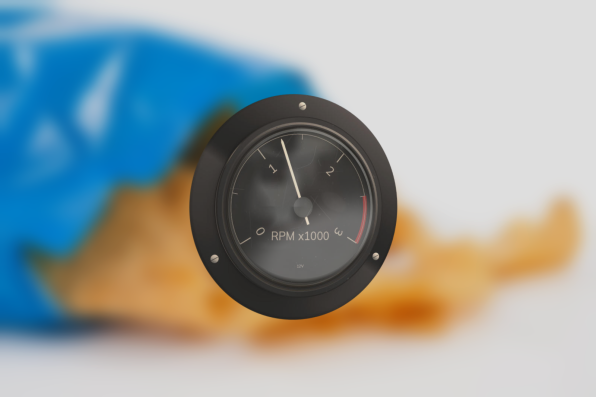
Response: 1250 rpm
